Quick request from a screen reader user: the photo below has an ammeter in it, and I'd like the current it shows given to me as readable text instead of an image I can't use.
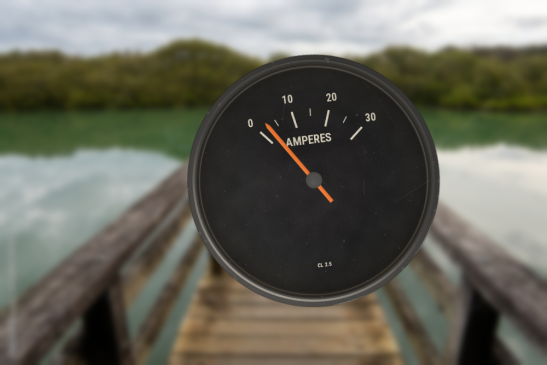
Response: 2.5 A
